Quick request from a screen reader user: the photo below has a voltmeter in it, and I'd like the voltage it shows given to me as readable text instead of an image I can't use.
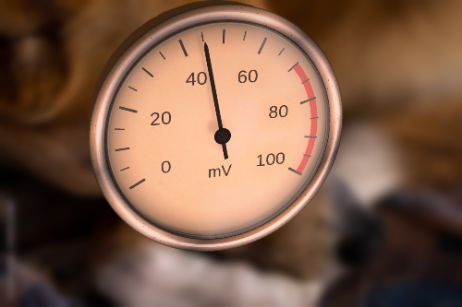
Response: 45 mV
